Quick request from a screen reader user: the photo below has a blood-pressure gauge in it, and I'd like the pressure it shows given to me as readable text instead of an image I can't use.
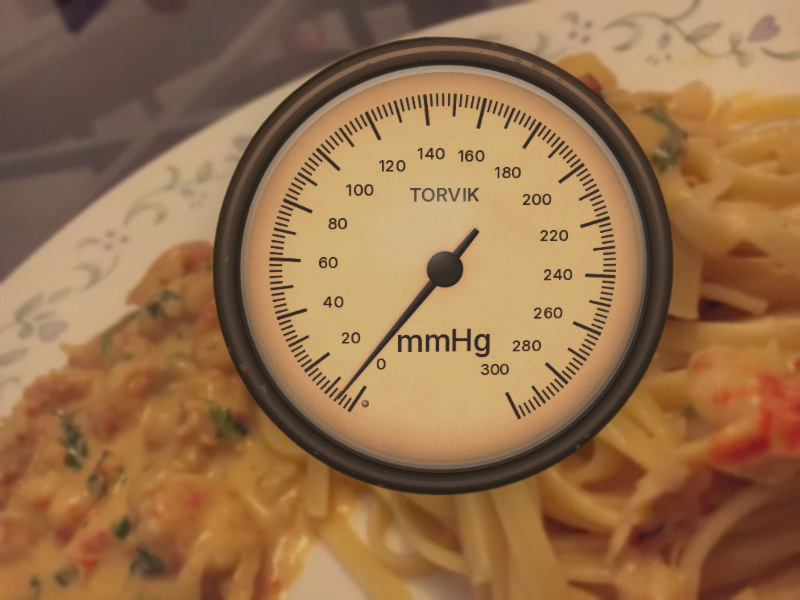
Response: 6 mmHg
